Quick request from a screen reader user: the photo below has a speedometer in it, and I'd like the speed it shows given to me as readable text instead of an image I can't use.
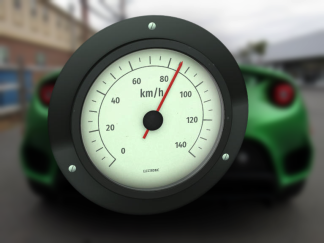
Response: 85 km/h
